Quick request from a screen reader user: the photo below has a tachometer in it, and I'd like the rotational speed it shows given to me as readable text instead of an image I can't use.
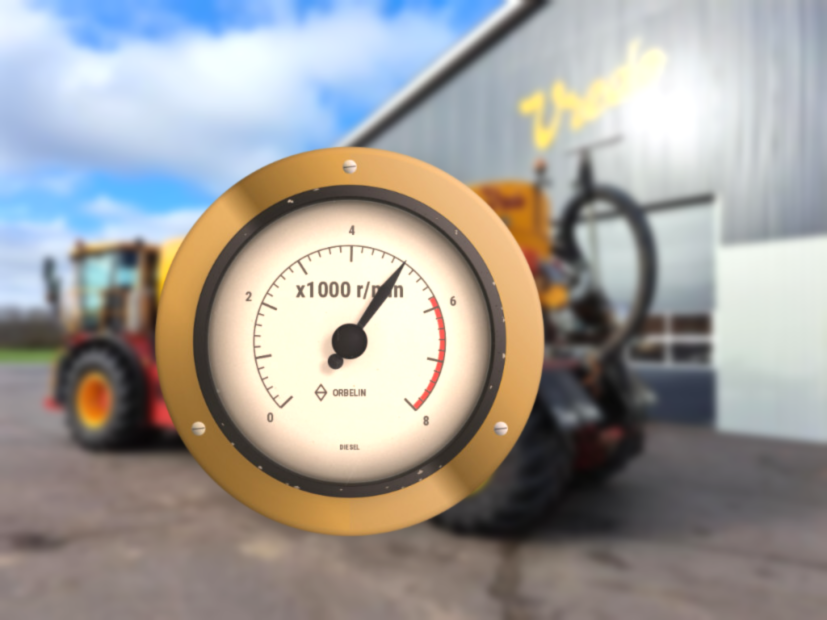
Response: 5000 rpm
